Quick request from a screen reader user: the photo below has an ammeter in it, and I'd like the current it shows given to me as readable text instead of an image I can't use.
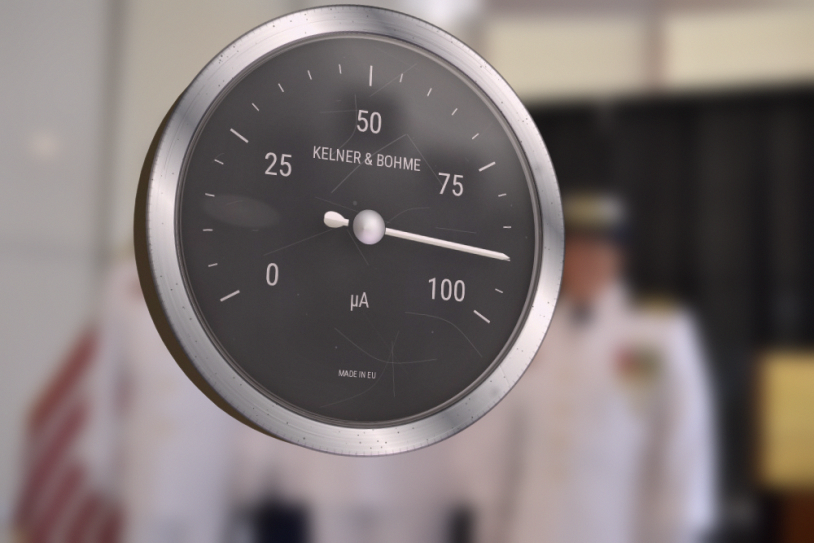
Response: 90 µA
